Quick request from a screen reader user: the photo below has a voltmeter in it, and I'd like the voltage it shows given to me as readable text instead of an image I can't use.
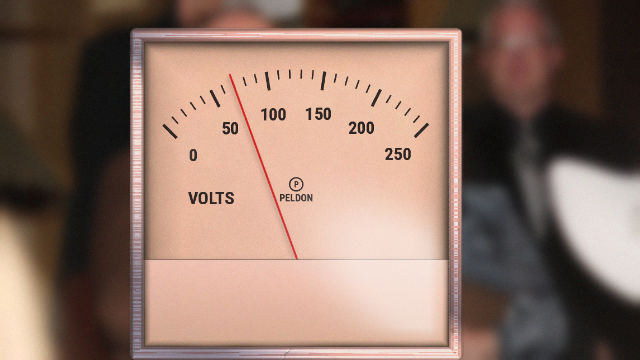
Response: 70 V
